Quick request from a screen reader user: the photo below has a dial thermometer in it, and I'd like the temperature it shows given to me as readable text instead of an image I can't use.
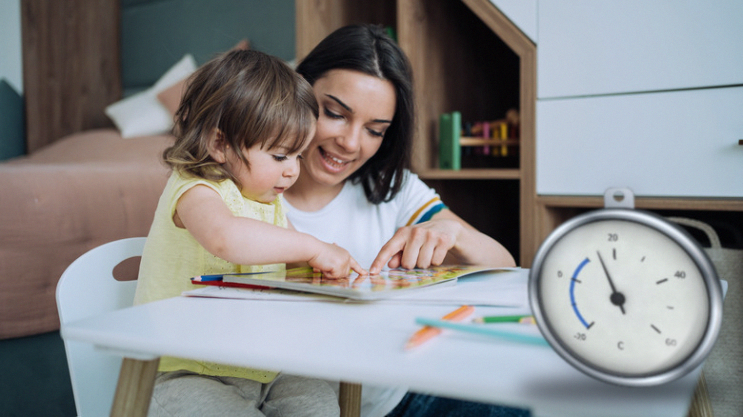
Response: 15 °C
